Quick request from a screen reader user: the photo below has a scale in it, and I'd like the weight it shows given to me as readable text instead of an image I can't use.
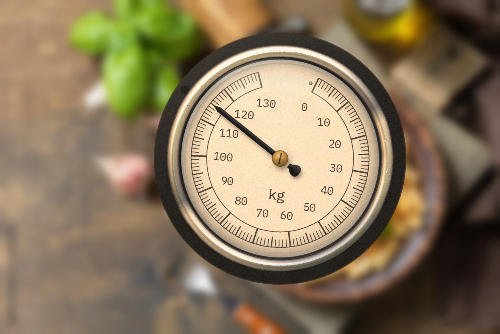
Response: 115 kg
